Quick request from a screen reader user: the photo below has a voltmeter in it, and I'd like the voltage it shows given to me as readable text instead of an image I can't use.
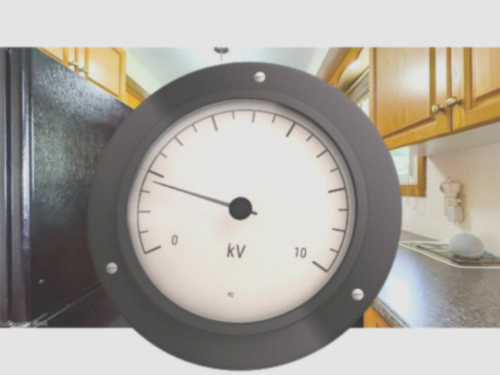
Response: 1.75 kV
